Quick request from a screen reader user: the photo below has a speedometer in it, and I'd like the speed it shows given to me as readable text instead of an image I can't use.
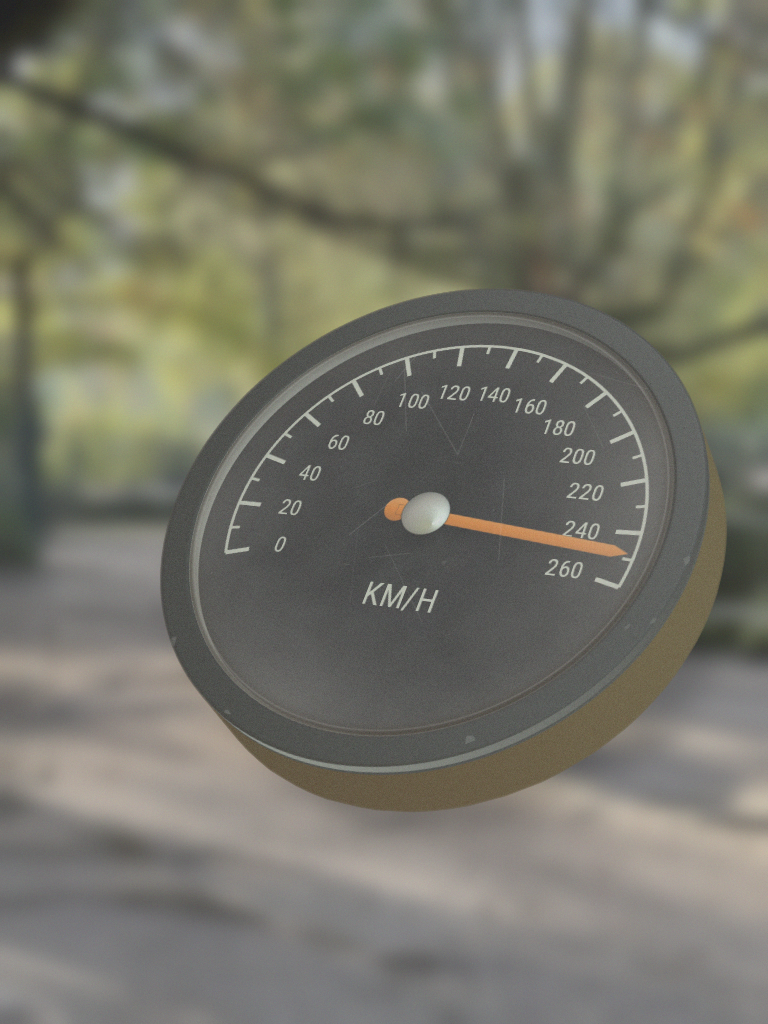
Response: 250 km/h
